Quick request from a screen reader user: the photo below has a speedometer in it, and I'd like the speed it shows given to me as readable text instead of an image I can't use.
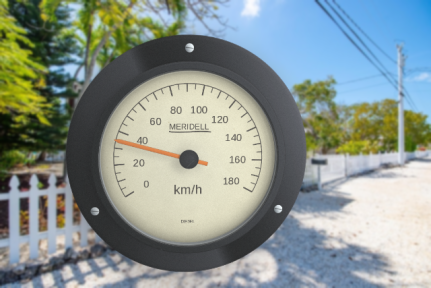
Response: 35 km/h
